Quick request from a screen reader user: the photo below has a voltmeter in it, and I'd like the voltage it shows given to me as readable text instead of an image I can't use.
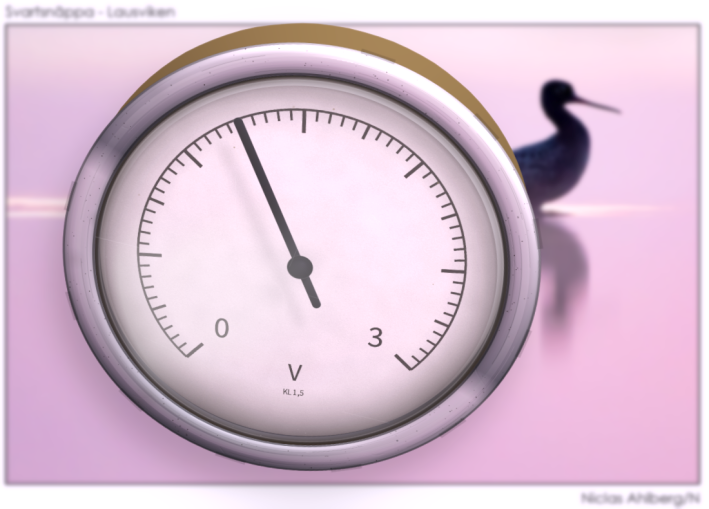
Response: 1.25 V
